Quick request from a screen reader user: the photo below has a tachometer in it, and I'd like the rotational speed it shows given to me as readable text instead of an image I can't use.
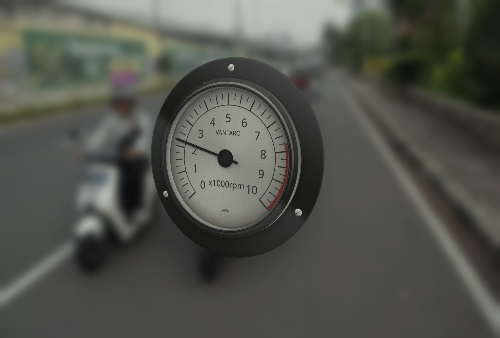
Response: 2250 rpm
